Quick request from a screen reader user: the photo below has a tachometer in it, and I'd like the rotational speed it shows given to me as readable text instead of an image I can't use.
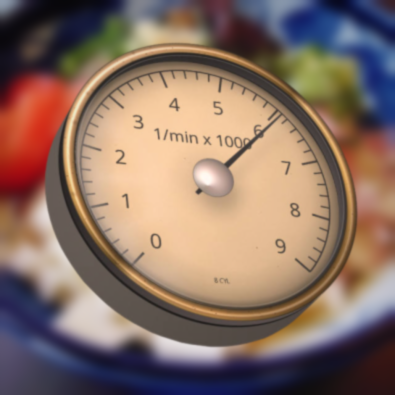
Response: 6100 rpm
